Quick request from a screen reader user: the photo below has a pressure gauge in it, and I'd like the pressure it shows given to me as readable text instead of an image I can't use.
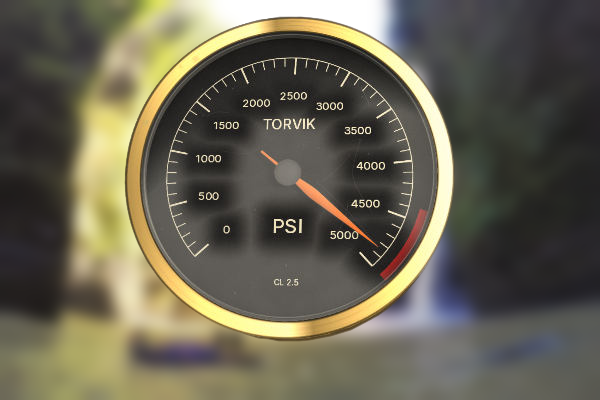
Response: 4850 psi
